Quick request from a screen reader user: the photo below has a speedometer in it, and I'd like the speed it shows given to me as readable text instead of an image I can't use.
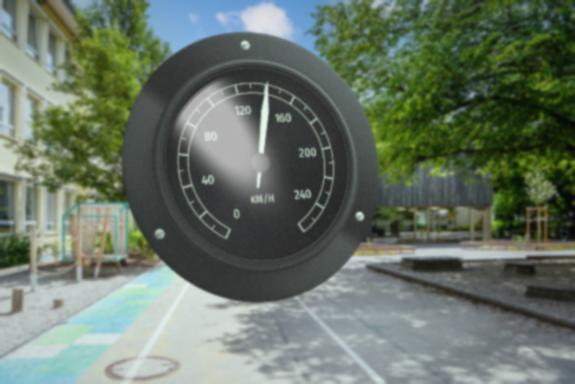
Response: 140 km/h
